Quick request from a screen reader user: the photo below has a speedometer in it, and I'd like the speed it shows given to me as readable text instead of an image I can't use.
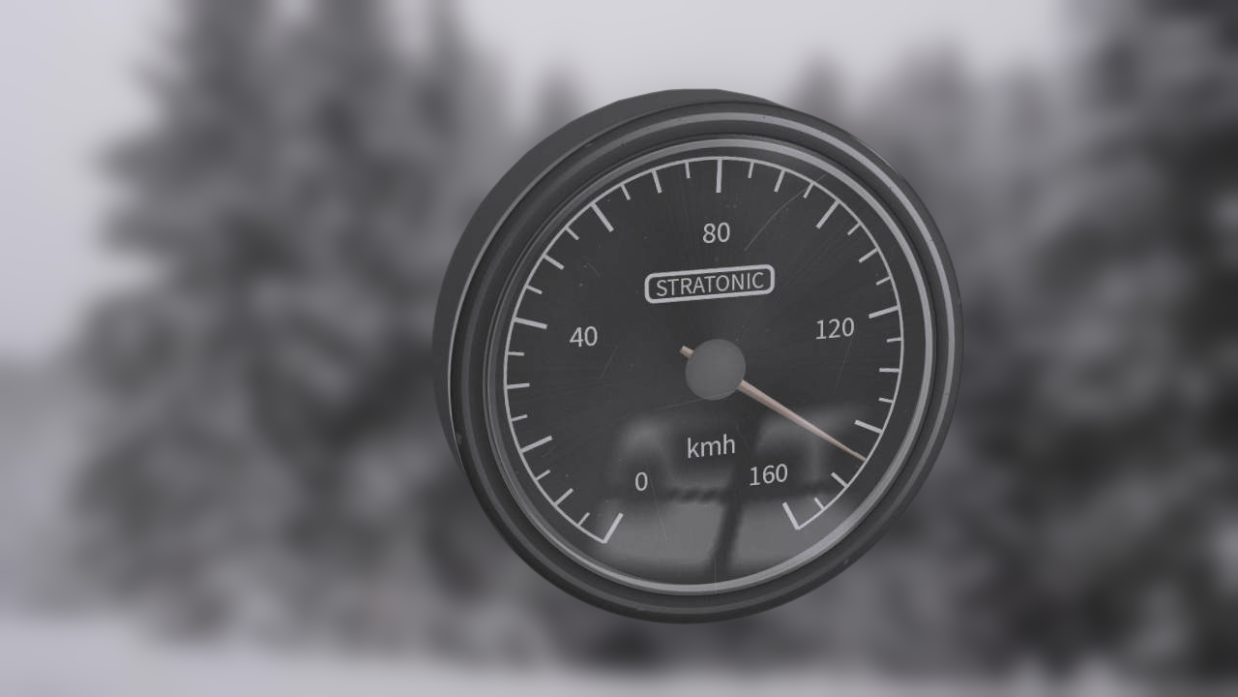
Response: 145 km/h
